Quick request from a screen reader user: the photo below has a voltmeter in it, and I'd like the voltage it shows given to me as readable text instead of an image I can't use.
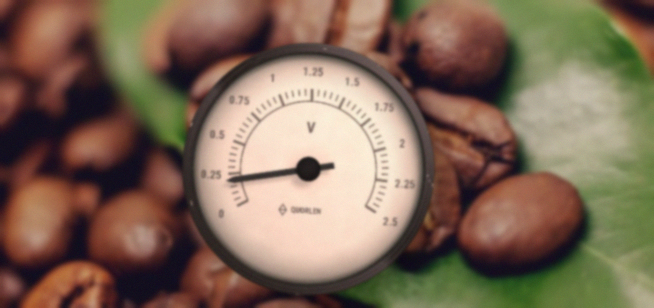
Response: 0.2 V
